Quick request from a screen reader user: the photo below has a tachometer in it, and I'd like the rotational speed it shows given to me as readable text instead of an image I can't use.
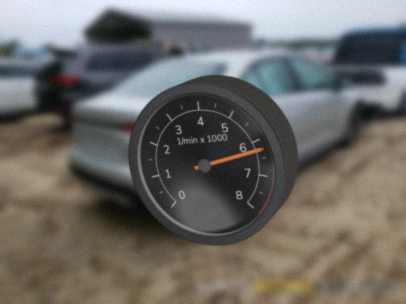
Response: 6250 rpm
